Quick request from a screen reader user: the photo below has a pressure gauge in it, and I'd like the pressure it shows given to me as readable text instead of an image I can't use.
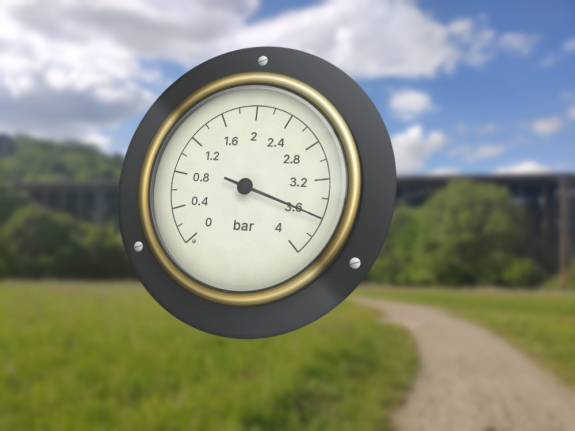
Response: 3.6 bar
